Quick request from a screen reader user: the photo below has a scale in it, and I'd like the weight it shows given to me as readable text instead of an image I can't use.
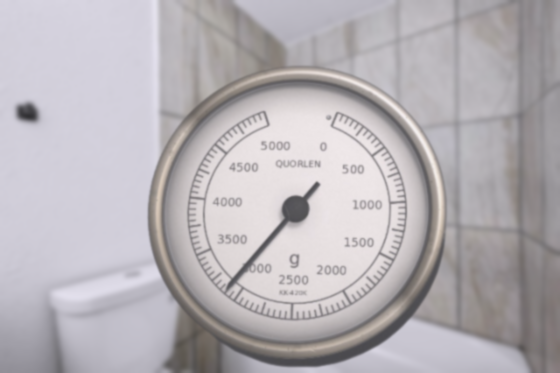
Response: 3100 g
